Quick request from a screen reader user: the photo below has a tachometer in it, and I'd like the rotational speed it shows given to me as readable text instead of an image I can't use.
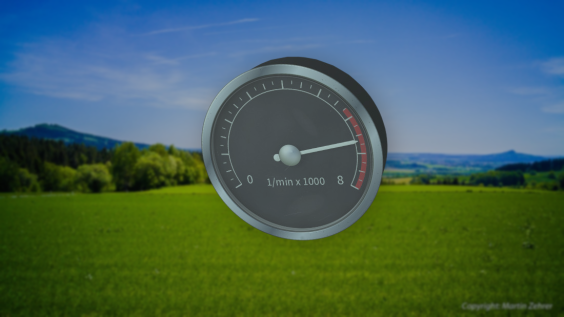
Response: 6625 rpm
